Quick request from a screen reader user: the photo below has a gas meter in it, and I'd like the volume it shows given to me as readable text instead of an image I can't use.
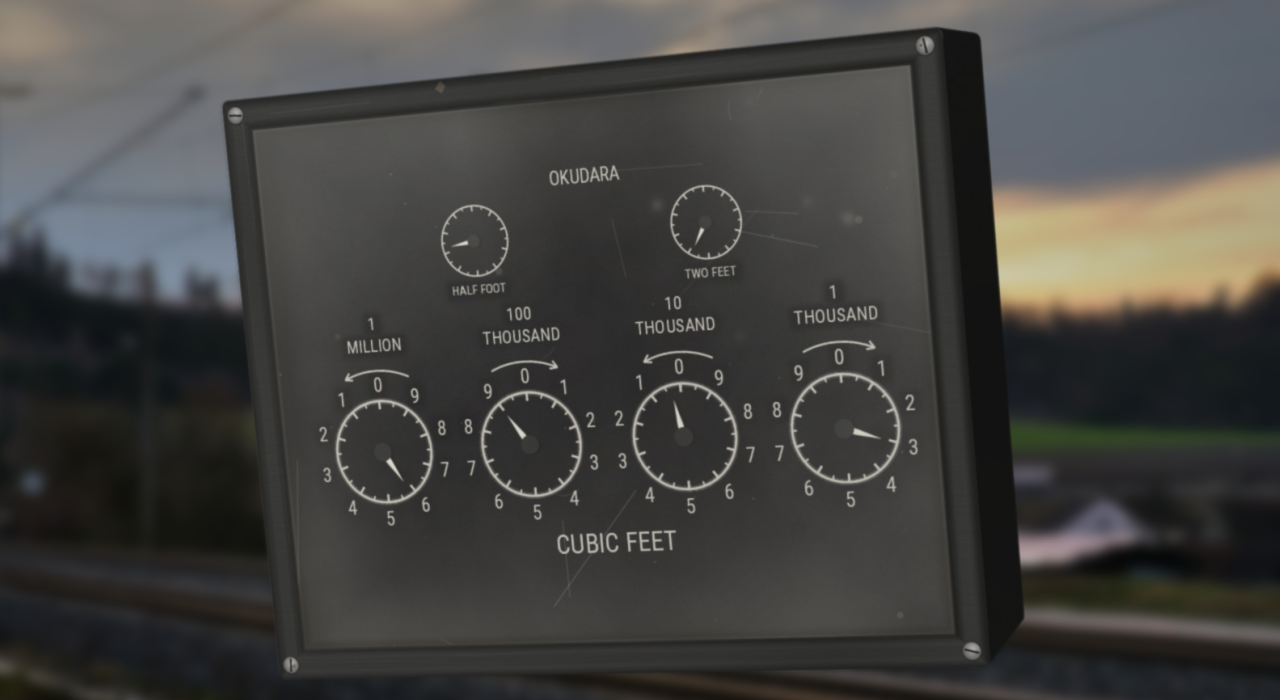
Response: 590300 ft³
